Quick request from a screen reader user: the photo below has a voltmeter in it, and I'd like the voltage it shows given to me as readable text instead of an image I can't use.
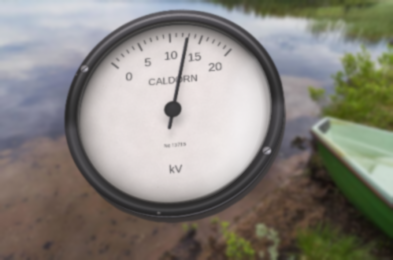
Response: 13 kV
